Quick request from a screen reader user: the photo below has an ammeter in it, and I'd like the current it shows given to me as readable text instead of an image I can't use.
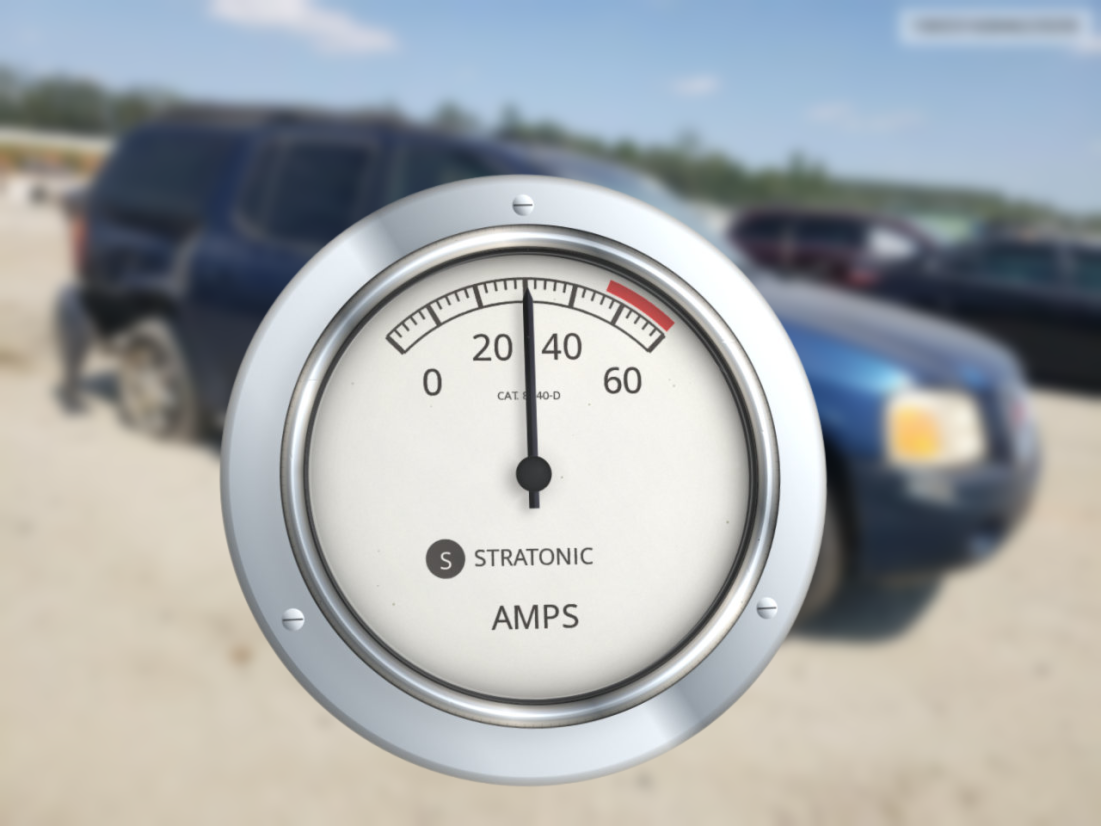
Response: 30 A
